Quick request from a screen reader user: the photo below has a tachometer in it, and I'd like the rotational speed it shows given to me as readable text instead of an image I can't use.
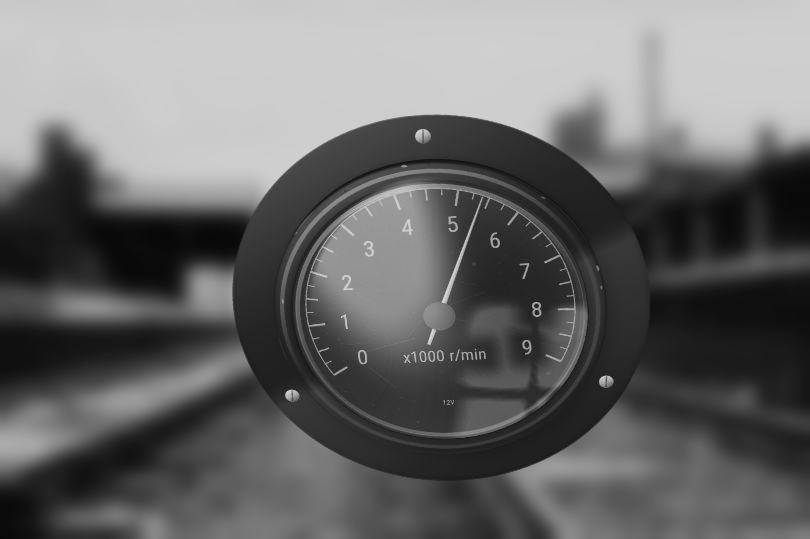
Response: 5375 rpm
